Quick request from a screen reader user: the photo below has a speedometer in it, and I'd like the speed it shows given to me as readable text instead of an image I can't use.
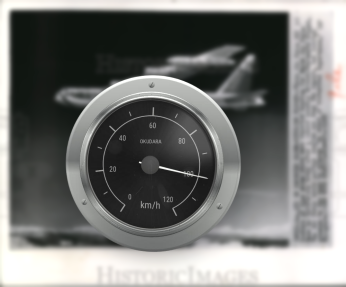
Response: 100 km/h
